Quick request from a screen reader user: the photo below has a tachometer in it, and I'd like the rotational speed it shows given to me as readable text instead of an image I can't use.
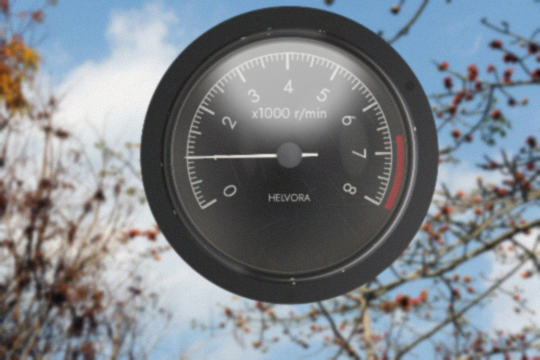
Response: 1000 rpm
